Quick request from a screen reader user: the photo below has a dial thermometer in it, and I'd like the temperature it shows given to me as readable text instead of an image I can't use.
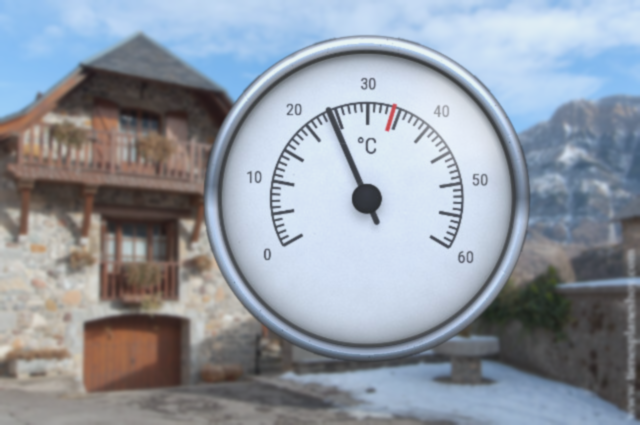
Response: 24 °C
